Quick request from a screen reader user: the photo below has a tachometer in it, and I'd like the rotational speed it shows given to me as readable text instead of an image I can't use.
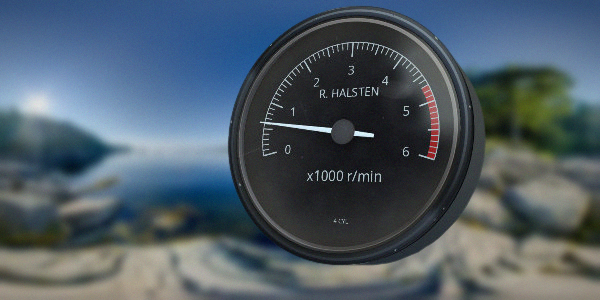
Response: 600 rpm
